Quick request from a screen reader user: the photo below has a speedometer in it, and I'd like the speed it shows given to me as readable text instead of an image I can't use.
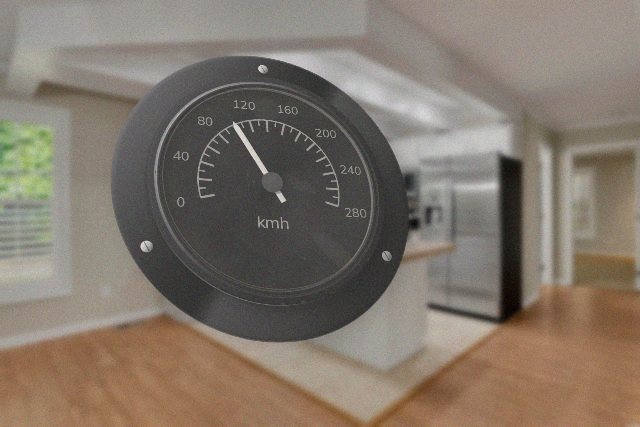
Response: 100 km/h
